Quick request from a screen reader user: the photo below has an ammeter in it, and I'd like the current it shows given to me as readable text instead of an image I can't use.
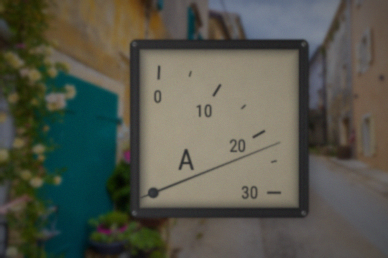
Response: 22.5 A
